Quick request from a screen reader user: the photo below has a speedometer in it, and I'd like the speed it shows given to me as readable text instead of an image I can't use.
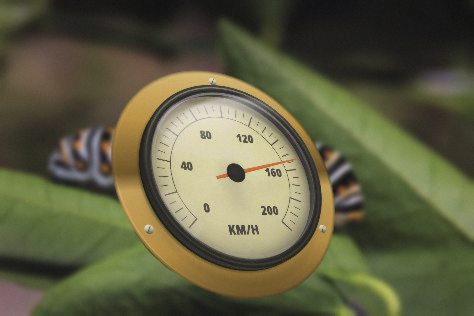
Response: 155 km/h
